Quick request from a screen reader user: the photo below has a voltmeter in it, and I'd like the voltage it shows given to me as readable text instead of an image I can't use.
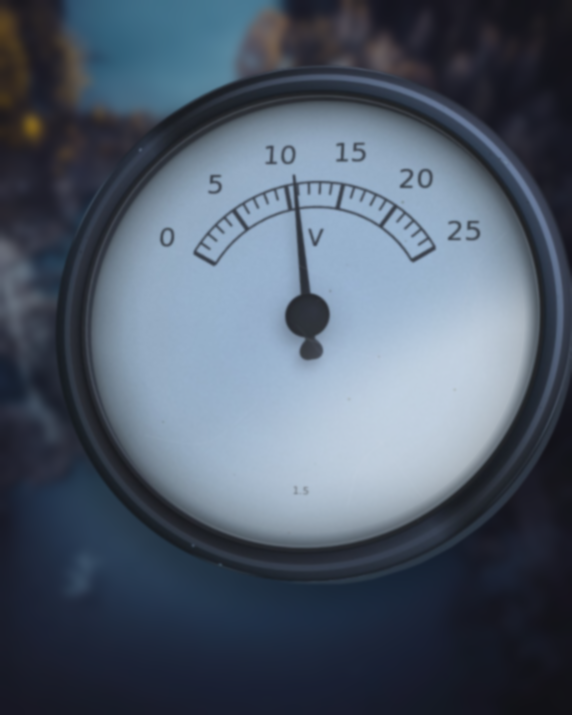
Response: 11 V
